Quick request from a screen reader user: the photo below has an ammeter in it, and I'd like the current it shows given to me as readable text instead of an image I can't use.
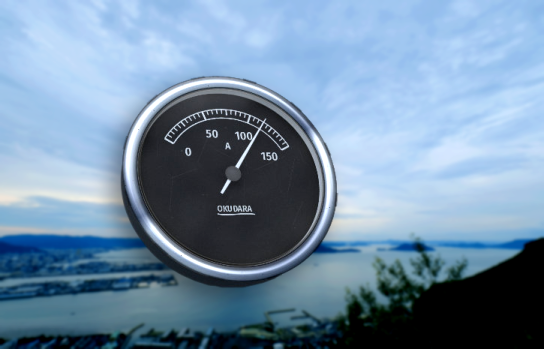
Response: 115 A
